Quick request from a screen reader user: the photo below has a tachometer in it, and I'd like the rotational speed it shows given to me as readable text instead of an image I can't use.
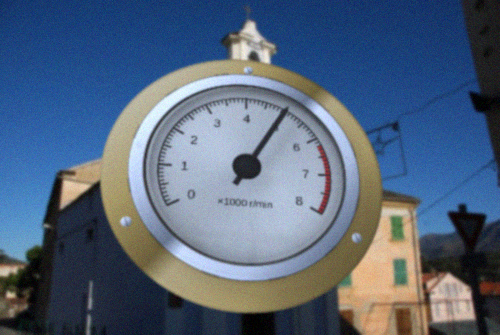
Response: 5000 rpm
